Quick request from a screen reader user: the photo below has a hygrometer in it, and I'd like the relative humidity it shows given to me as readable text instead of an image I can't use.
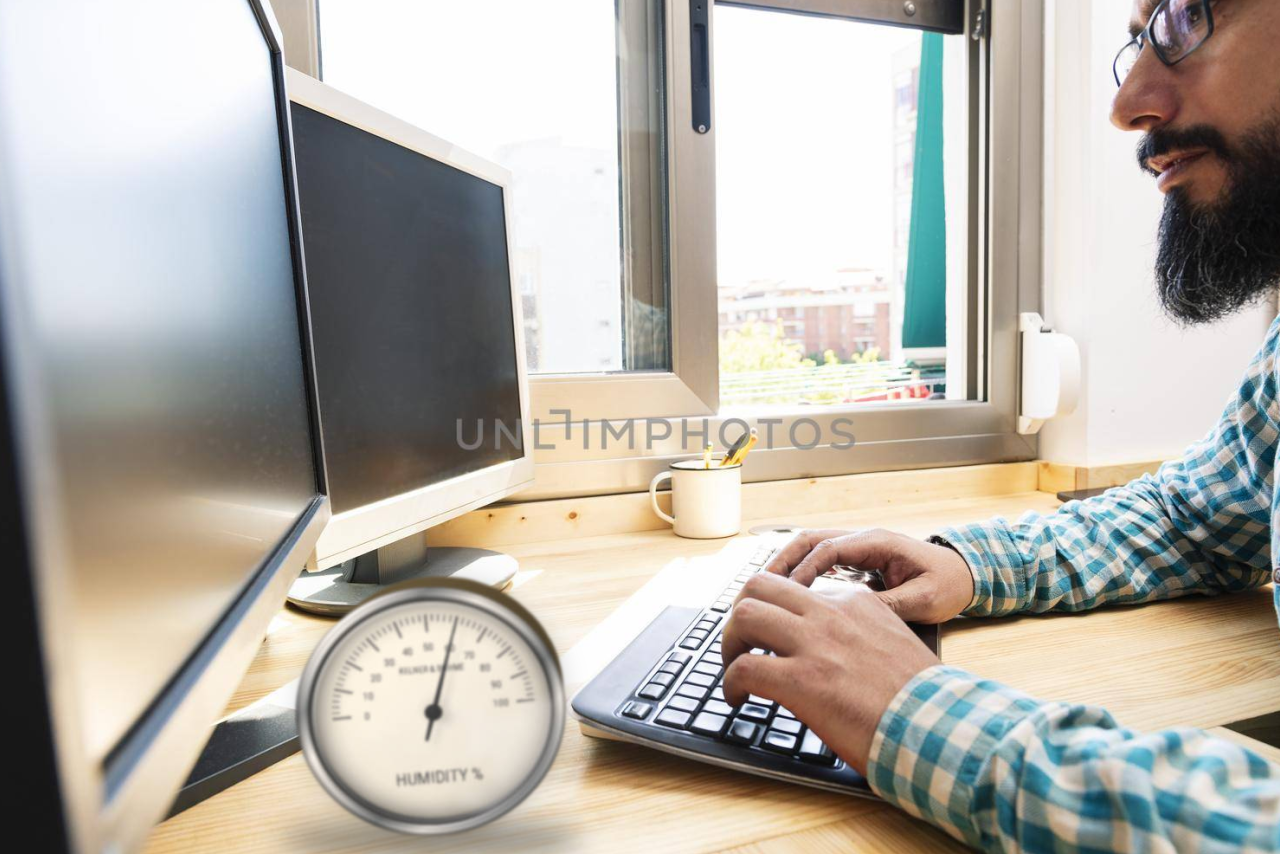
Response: 60 %
